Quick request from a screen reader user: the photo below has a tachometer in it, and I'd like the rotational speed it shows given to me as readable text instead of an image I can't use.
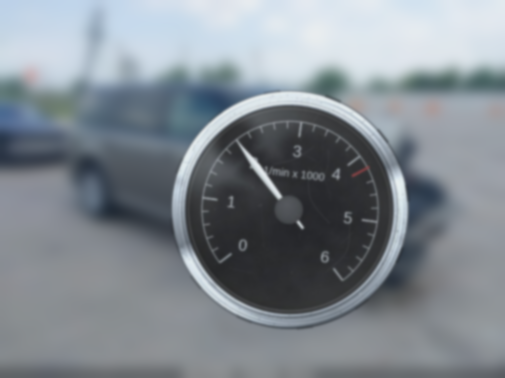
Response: 2000 rpm
